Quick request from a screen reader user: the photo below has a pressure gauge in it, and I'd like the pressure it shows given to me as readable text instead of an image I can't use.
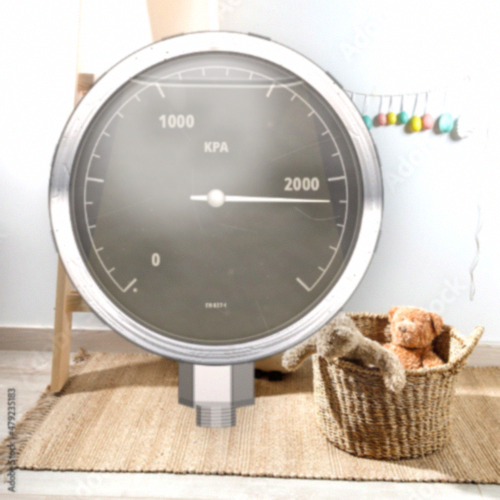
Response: 2100 kPa
